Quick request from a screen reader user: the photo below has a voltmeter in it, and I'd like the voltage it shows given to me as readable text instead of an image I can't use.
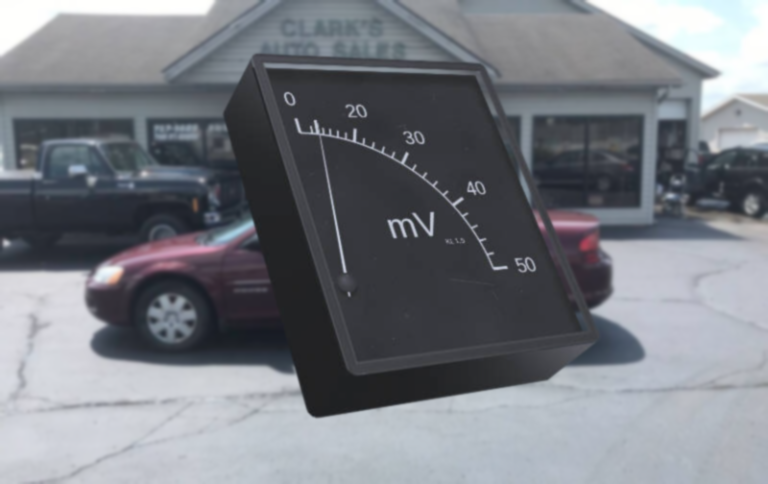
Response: 10 mV
